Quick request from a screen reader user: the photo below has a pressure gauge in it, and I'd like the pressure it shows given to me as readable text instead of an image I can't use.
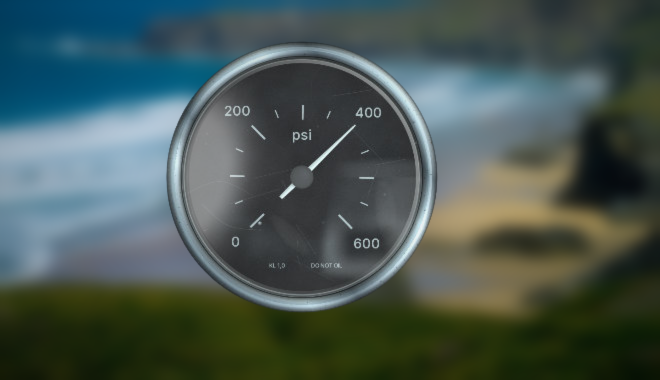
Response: 400 psi
